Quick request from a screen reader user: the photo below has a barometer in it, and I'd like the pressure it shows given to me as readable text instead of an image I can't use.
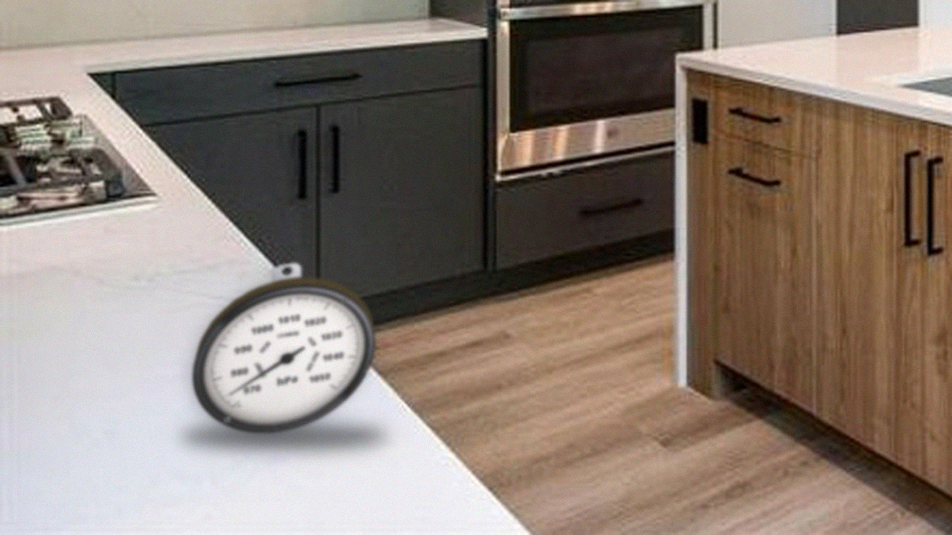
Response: 974 hPa
